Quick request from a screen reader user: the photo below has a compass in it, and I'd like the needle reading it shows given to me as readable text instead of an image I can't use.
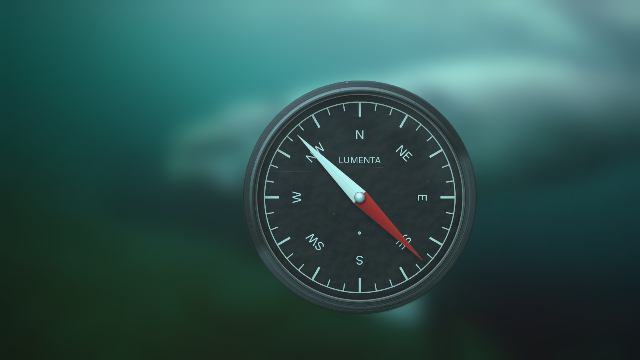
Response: 135 °
